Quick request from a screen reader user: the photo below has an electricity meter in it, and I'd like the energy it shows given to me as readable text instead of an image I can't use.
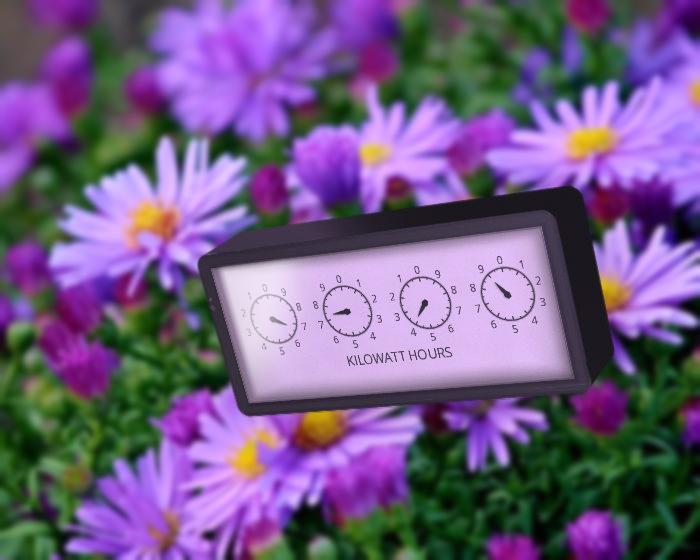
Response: 6739 kWh
